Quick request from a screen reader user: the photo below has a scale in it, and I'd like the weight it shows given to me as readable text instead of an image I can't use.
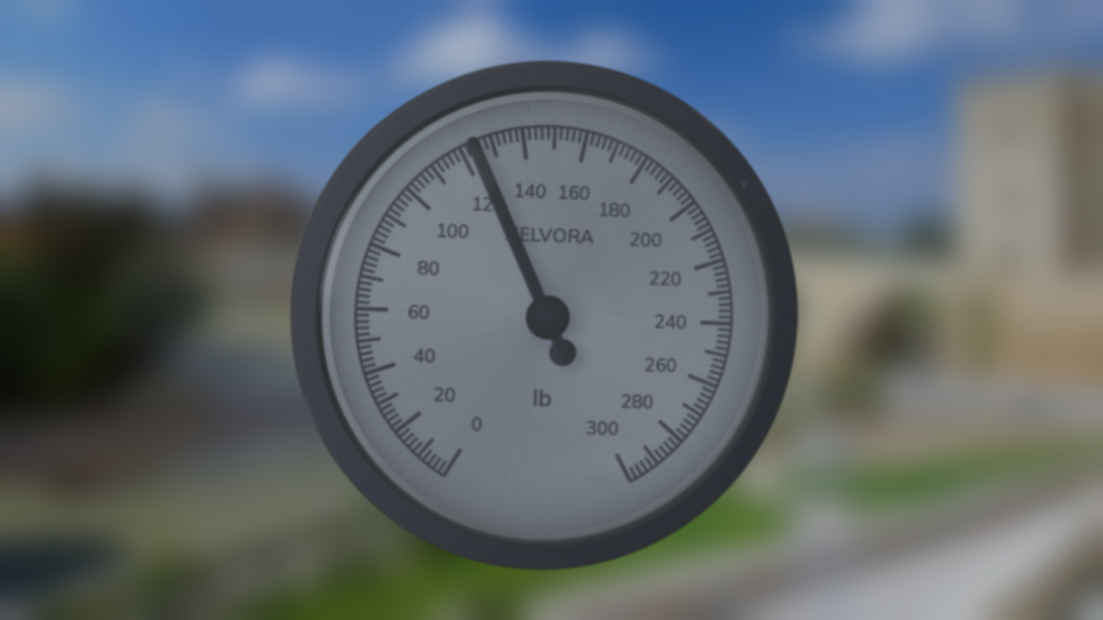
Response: 124 lb
